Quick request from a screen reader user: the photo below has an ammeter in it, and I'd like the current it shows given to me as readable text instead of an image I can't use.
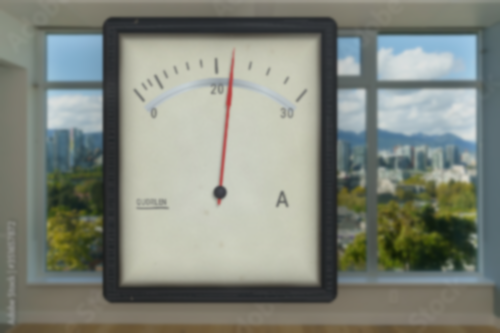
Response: 22 A
